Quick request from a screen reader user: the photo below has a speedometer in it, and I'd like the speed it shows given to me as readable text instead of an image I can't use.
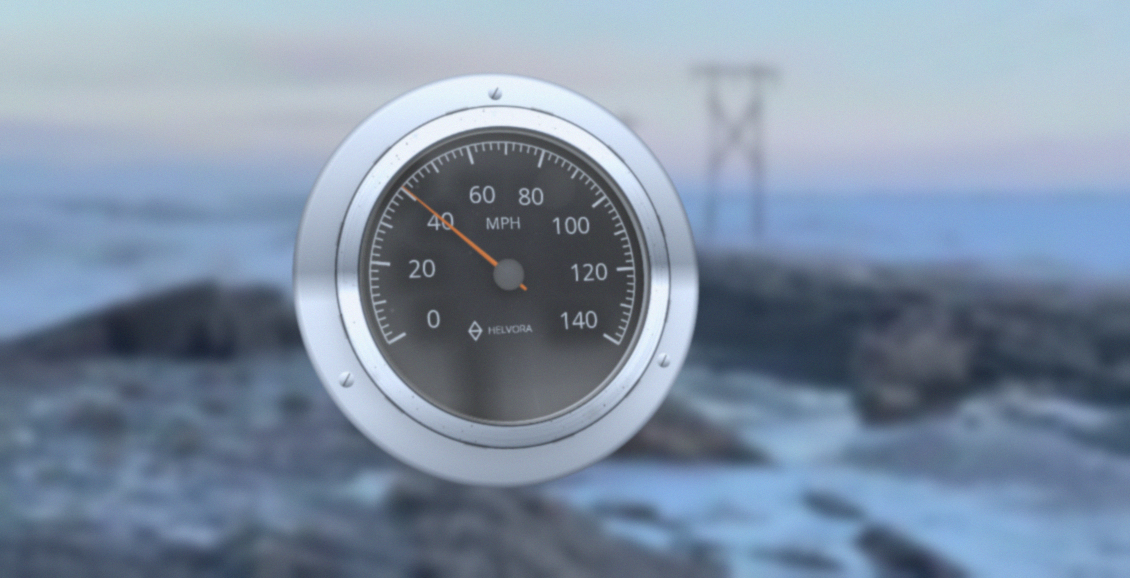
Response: 40 mph
